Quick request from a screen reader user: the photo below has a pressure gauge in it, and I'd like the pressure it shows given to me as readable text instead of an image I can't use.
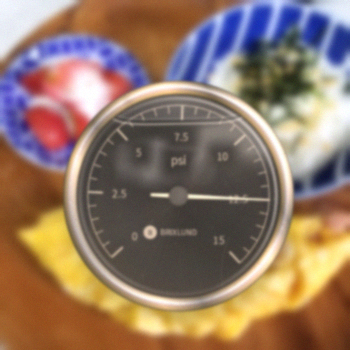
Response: 12.5 psi
